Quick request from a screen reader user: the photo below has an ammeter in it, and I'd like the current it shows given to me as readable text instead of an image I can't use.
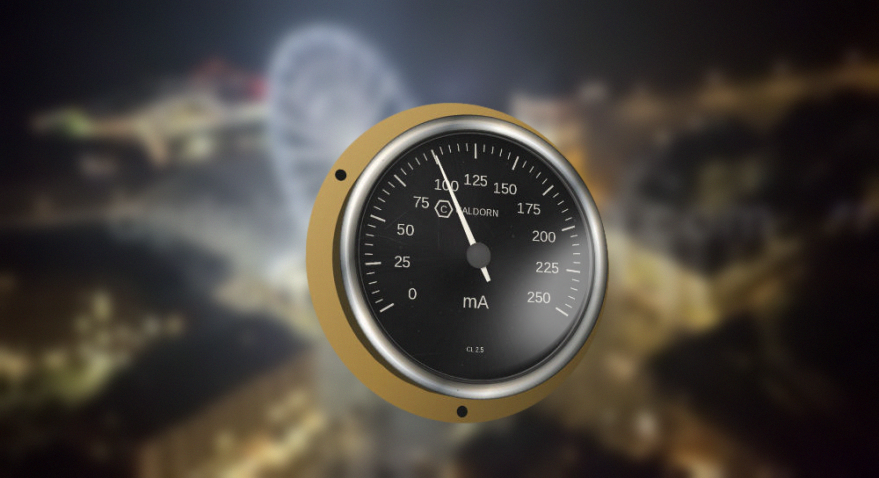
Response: 100 mA
